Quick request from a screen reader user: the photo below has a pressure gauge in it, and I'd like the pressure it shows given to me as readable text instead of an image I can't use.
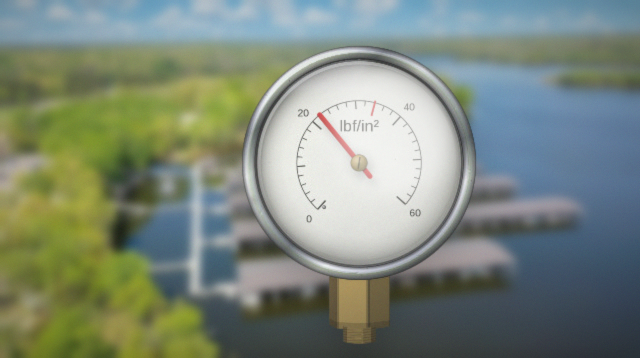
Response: 22 psi
